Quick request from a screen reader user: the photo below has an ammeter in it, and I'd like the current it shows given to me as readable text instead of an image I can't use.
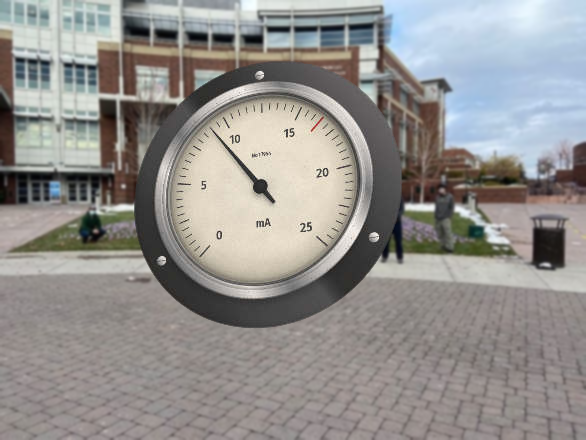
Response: 9 mA
